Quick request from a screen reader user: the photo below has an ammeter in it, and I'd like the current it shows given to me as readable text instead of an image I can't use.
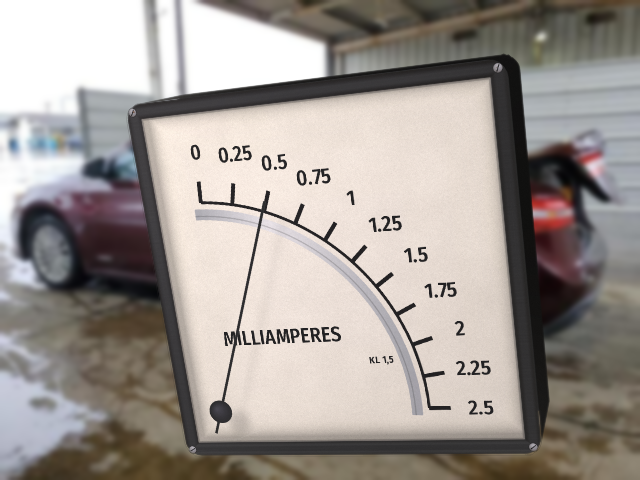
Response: 0.5 mA
